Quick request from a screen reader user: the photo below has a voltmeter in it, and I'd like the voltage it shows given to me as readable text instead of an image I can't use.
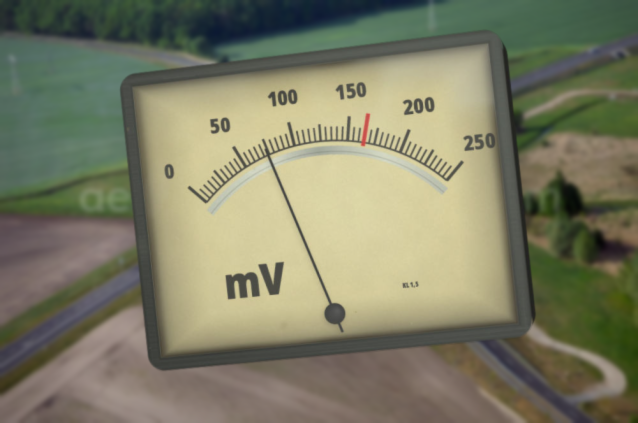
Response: 75 mV
